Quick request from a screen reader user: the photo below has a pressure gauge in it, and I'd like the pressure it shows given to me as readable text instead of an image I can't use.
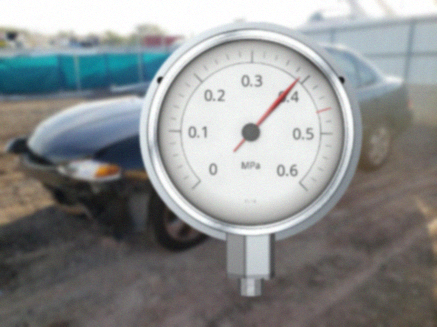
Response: 0.39 MPa
